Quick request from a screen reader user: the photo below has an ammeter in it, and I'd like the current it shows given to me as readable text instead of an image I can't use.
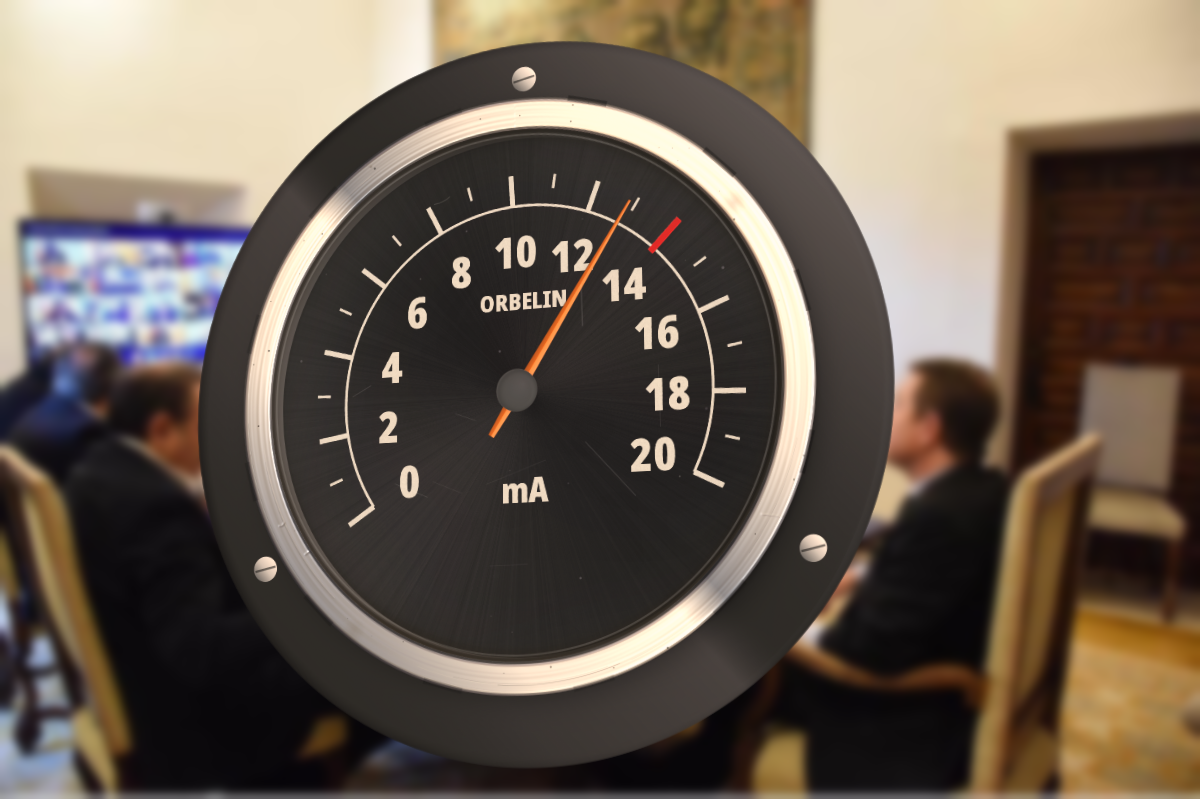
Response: 13 mA
